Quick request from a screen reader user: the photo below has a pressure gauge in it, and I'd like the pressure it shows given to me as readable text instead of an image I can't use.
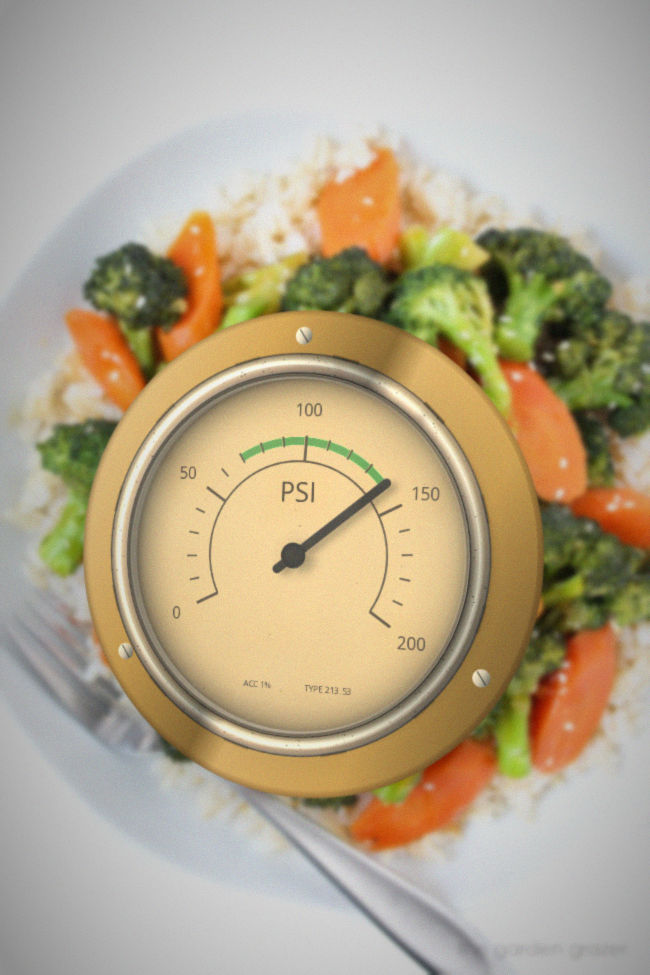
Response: 140 psi
